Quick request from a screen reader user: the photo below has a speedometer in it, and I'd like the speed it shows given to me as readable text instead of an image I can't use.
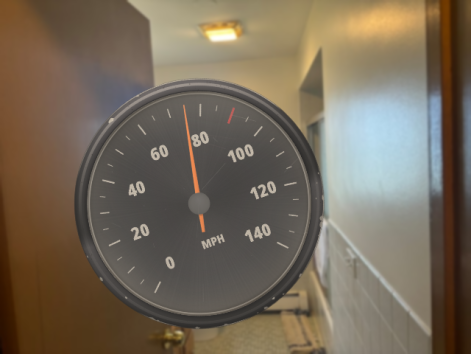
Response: 75 mph
